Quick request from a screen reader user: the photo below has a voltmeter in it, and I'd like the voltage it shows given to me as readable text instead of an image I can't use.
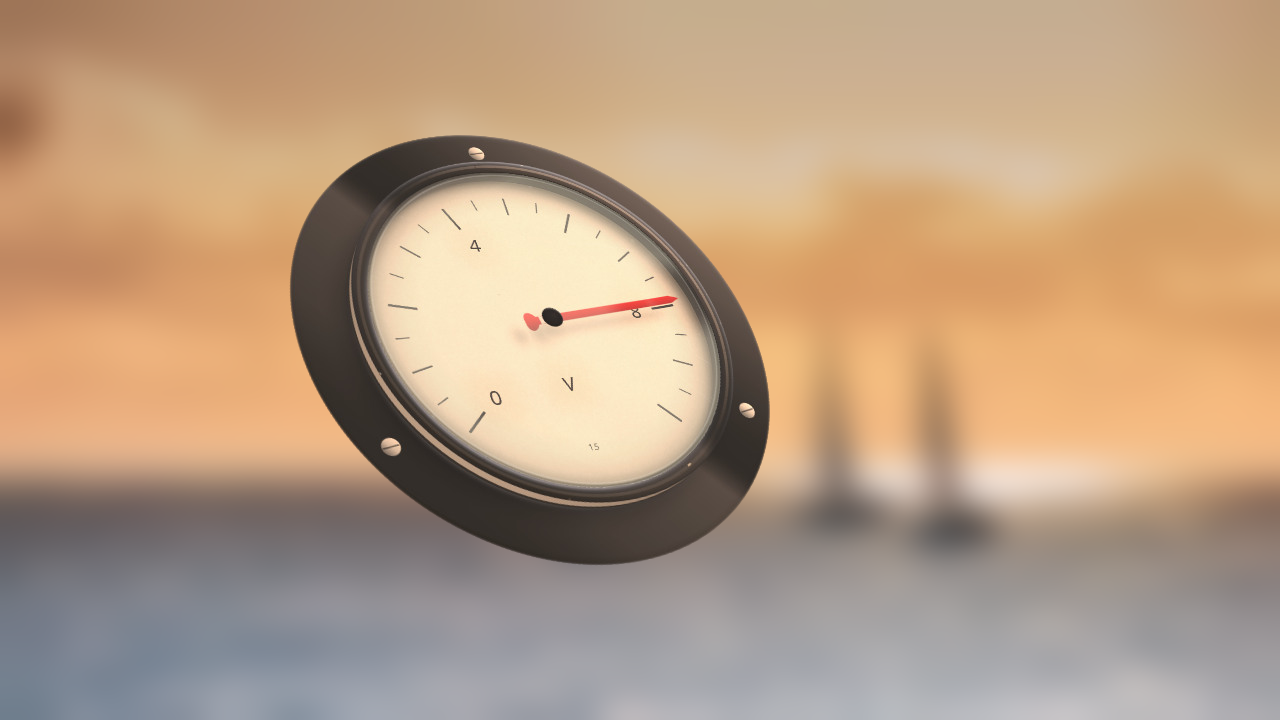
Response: 8 V
